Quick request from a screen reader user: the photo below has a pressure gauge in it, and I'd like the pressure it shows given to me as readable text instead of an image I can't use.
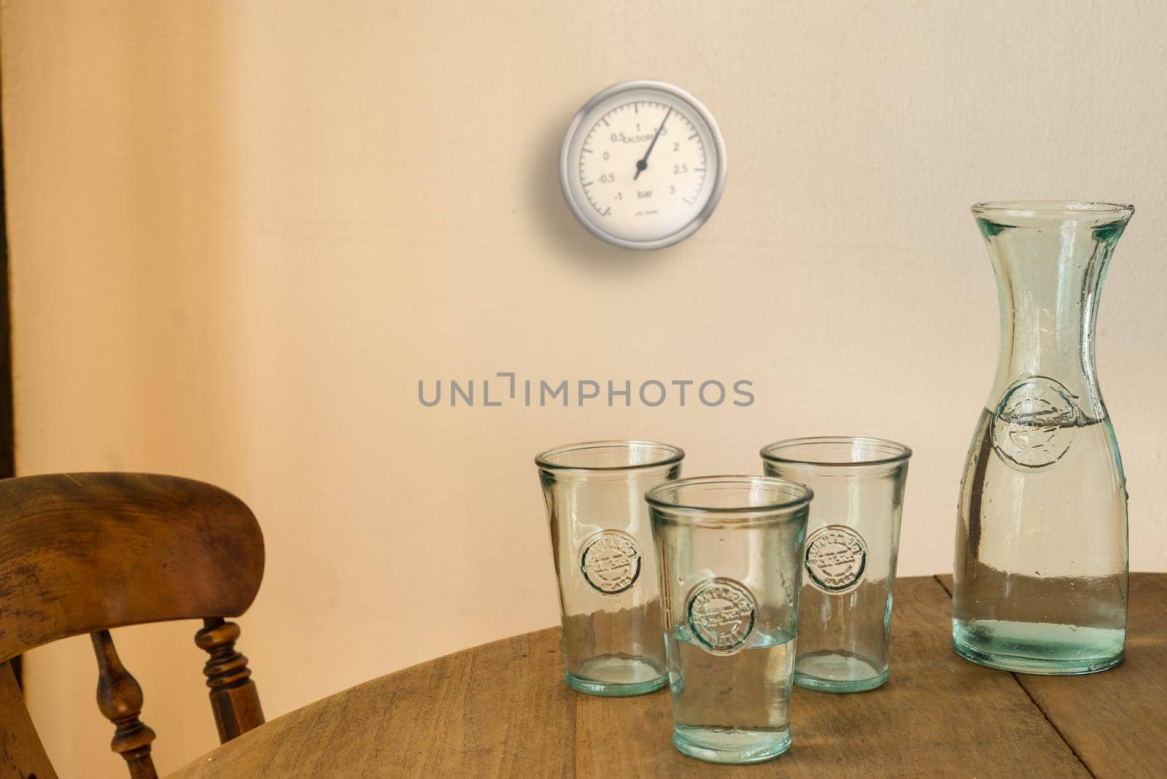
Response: 1.5 bar
